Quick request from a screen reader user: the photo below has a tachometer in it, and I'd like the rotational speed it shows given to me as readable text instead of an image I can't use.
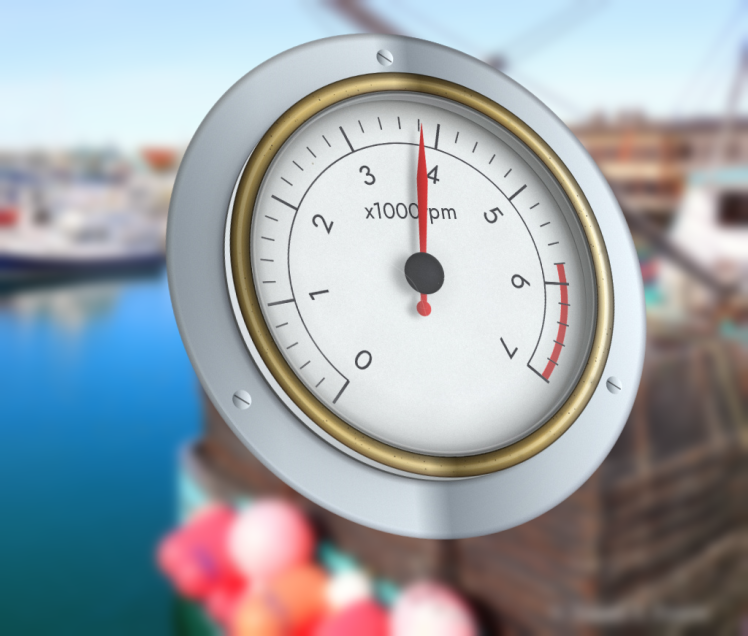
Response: 3800 rpm
